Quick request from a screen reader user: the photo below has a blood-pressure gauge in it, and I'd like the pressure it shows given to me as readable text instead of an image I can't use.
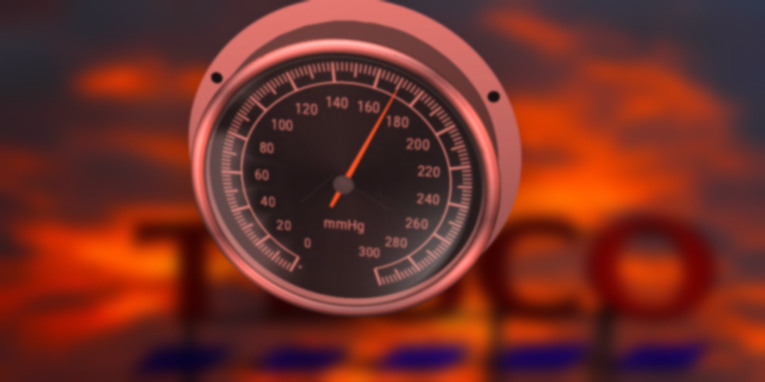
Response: 170 mmHg
